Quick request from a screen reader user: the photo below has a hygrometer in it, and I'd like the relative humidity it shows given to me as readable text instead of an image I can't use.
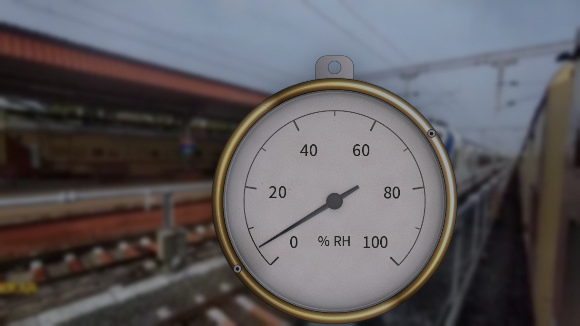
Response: 5 %
